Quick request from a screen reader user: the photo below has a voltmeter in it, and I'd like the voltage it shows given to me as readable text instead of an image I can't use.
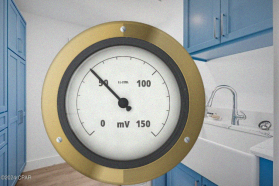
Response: 50 mV
